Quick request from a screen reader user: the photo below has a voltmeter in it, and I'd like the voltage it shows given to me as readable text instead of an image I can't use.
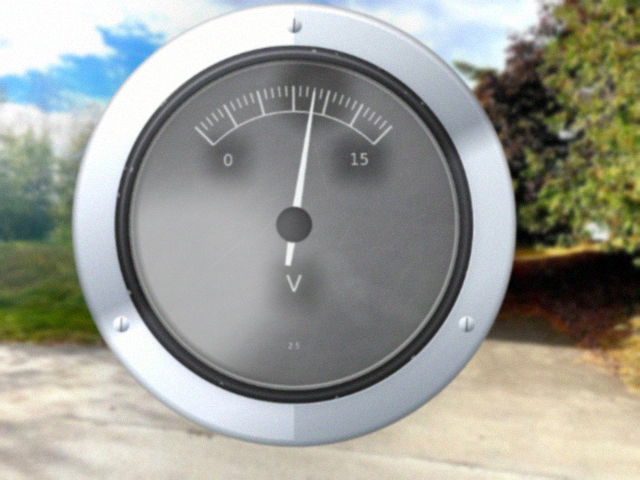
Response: 9 V
